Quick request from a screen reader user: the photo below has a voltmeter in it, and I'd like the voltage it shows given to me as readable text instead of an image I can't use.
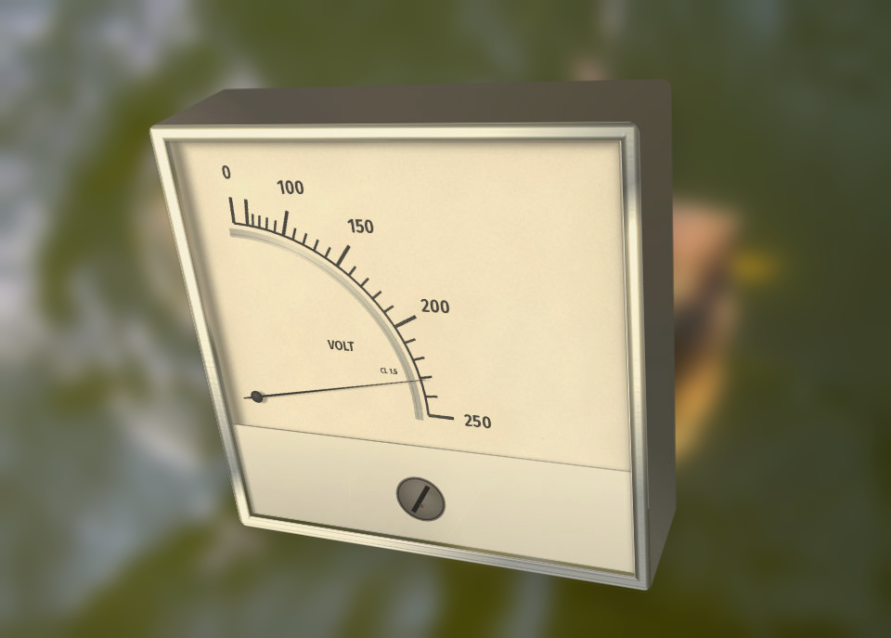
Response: 230 V
